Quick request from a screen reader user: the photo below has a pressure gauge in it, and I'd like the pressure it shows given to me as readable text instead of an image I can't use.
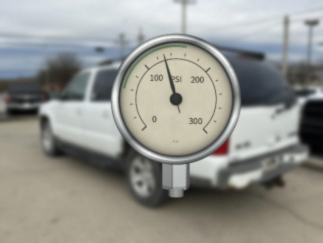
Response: 130 psi
